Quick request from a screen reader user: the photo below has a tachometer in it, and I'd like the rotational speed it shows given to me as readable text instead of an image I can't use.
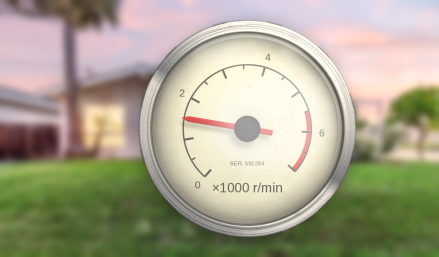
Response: 1500 rpm
